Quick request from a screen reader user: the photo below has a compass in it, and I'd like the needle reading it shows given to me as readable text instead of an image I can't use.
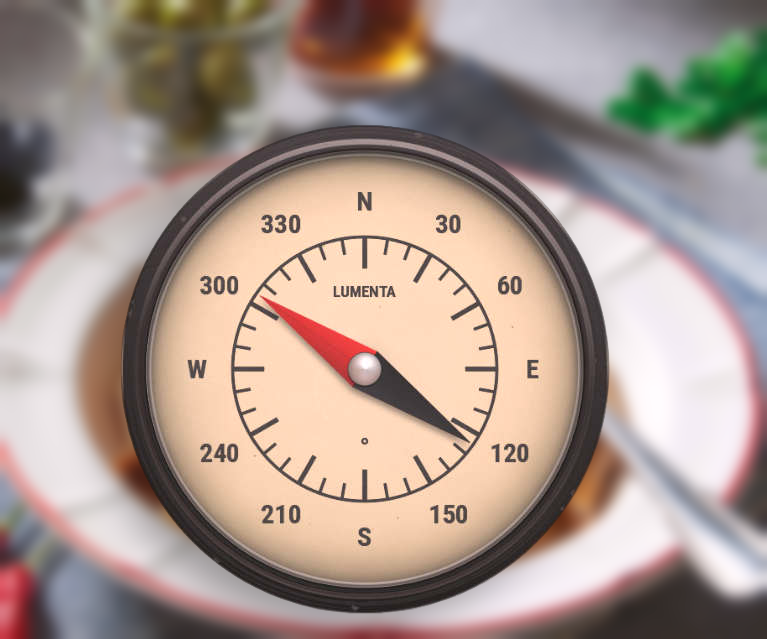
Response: 305 °
